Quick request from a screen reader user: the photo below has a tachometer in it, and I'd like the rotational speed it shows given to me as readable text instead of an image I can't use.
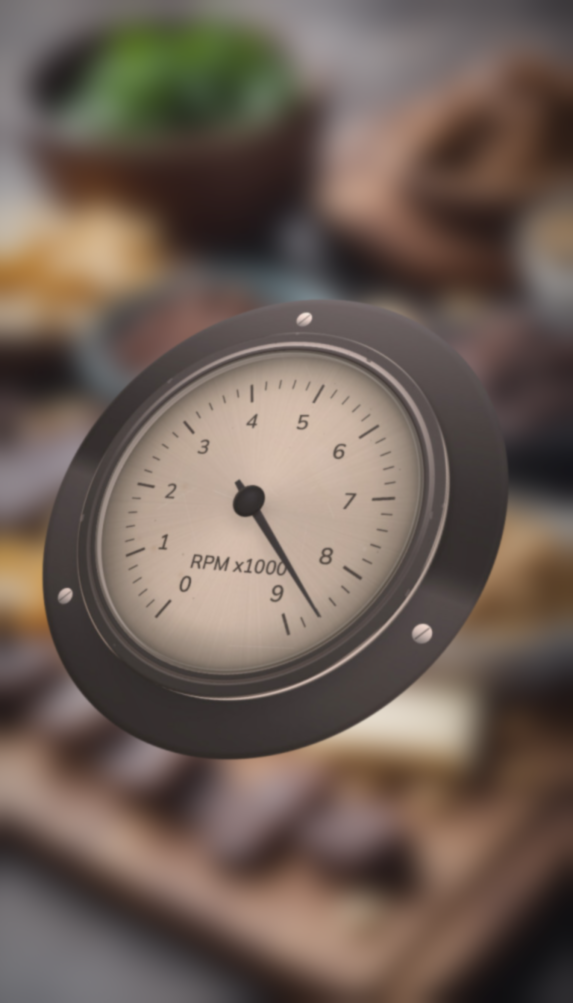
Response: 8600 rpm
